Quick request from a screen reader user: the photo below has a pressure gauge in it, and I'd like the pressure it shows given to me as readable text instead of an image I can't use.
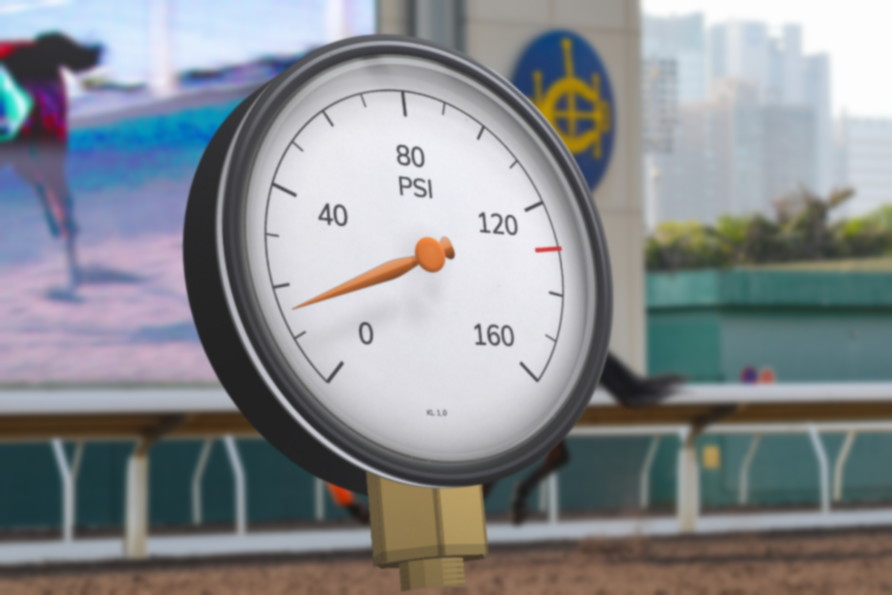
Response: 15 psi
